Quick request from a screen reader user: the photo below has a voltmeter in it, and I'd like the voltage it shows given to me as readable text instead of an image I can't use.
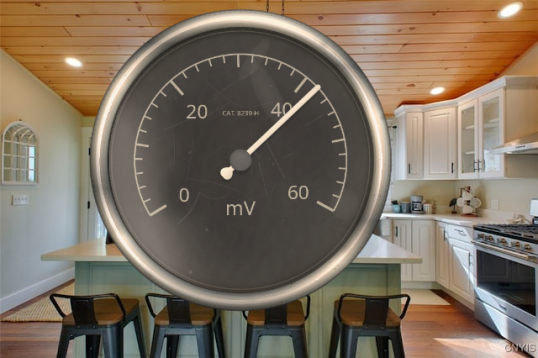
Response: 42 mV
